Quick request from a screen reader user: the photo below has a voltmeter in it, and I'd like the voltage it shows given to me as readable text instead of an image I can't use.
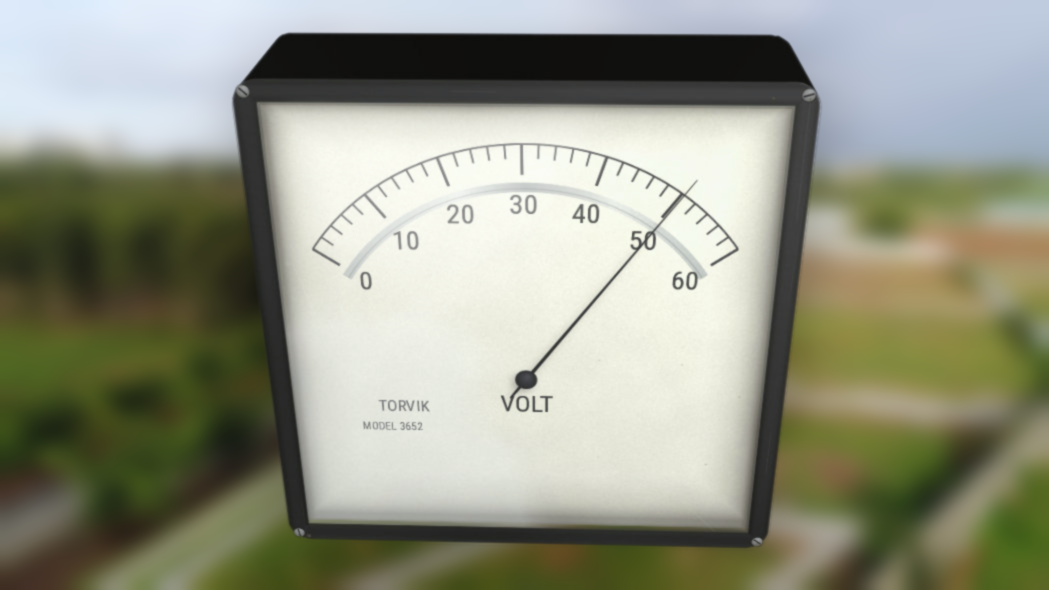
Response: 50 V
